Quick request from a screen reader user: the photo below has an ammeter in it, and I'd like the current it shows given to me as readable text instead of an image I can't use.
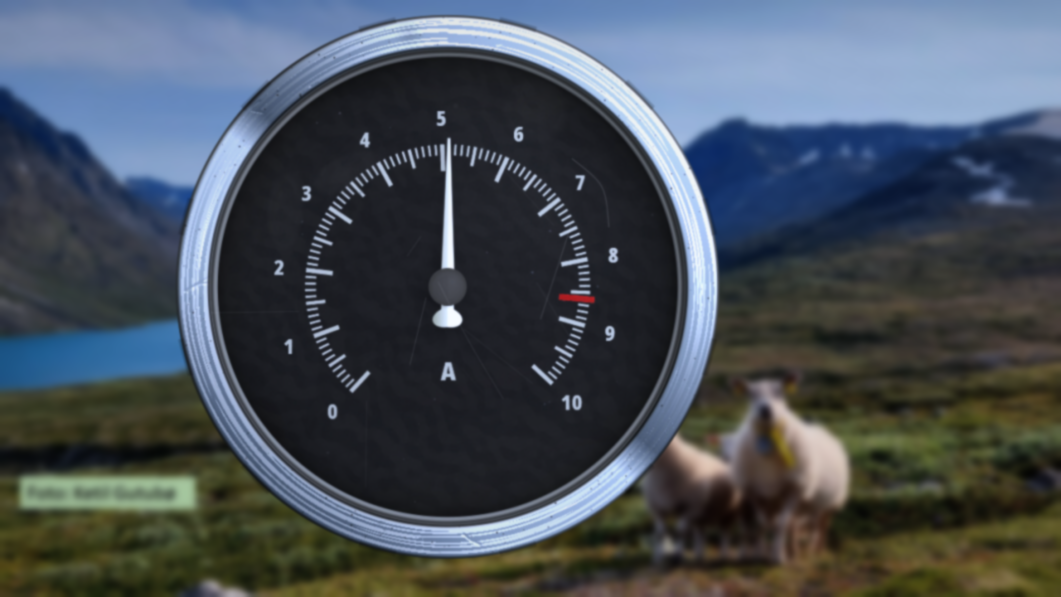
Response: 5.1 A
